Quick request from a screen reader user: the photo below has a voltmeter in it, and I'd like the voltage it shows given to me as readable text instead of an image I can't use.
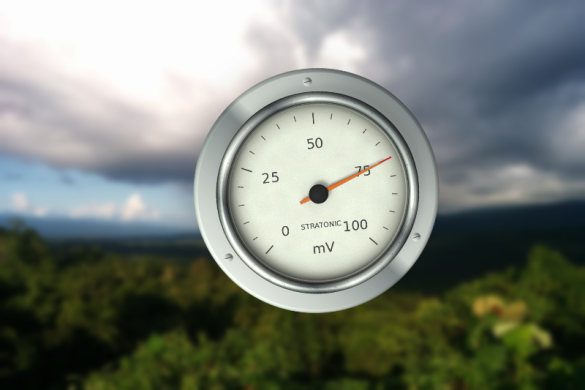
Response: 75 mV
